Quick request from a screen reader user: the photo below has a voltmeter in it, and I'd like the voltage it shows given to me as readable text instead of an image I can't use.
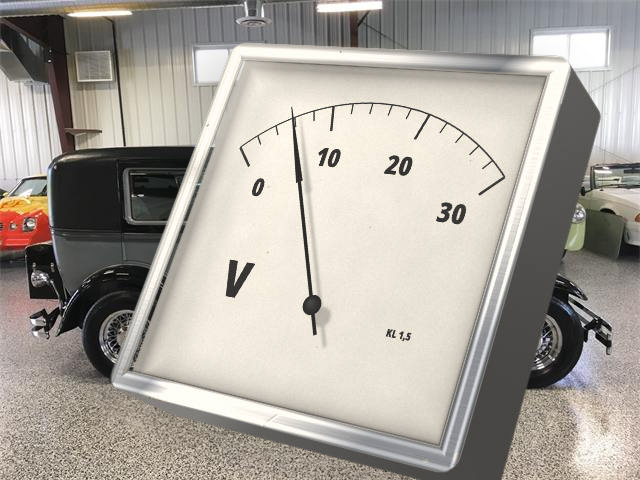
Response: 6 V
